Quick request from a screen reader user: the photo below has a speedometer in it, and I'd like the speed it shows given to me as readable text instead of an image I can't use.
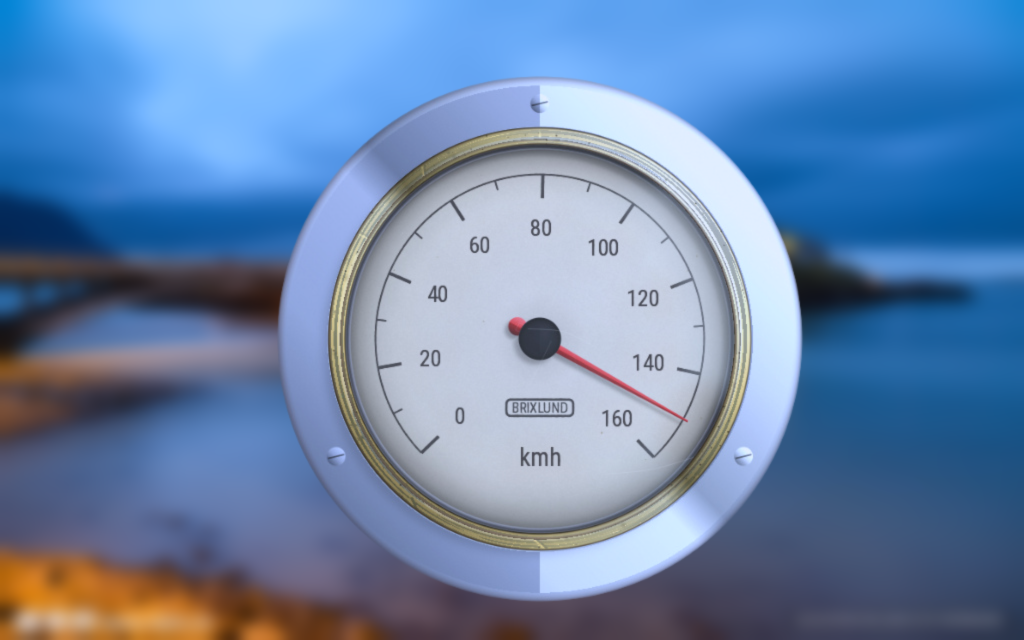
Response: 150 km/h
